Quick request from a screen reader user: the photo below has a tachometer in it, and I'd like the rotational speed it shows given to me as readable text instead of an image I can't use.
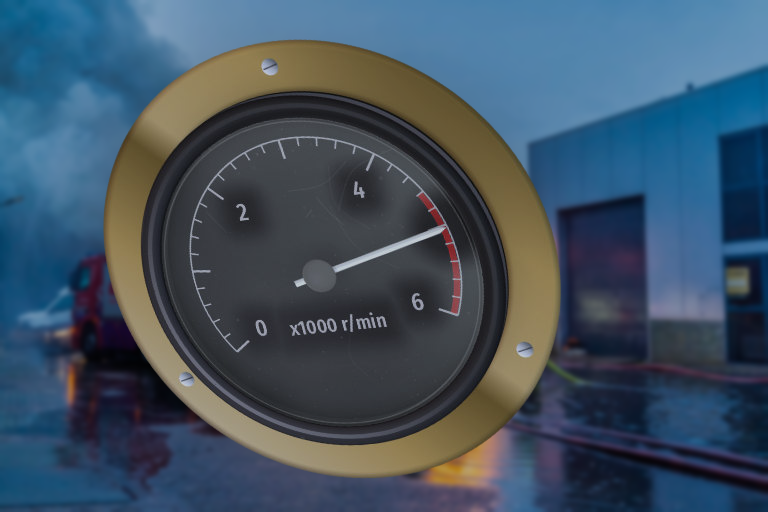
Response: 5000 rpm
